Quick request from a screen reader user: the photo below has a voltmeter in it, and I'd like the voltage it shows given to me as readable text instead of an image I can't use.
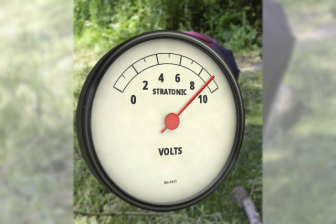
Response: 9 V
